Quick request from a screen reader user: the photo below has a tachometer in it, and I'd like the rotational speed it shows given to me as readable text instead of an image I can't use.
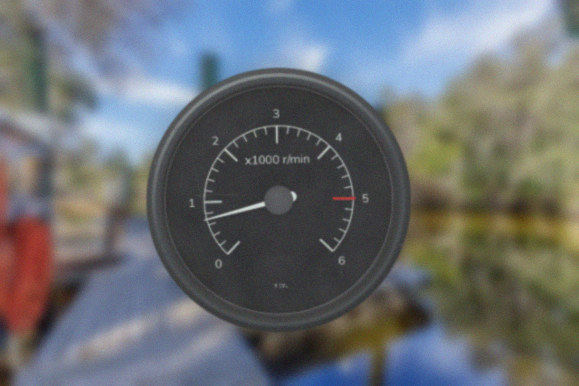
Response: 700 rpm
